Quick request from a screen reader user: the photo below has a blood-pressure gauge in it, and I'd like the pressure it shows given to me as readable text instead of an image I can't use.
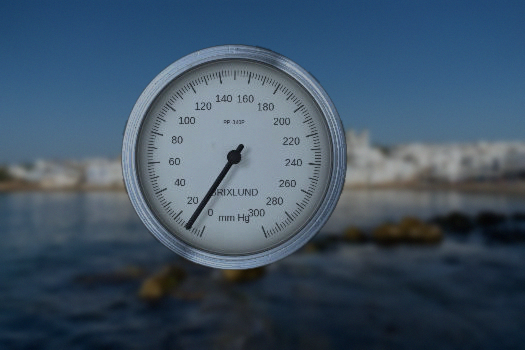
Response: 10 mmHg
